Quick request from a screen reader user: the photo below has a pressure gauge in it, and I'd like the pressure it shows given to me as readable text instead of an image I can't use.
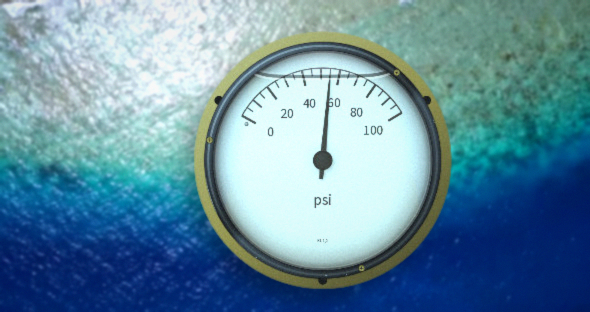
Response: 55 psi
